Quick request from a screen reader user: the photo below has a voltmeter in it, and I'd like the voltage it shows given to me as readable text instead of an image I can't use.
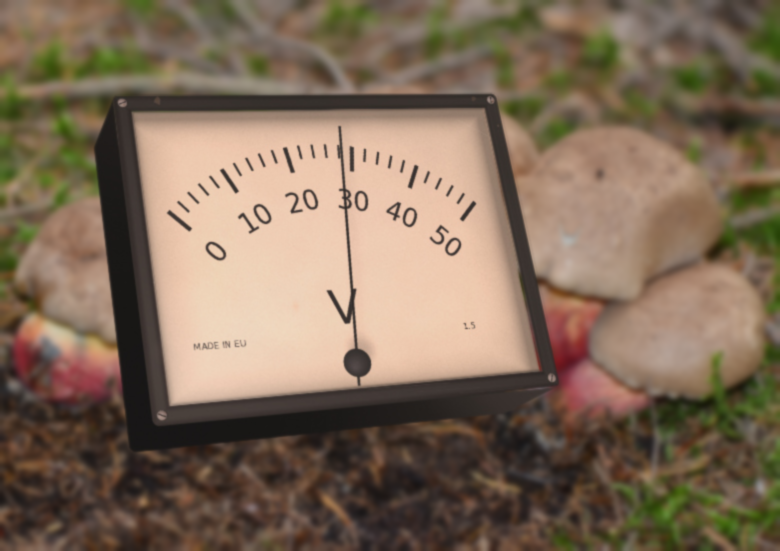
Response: 28 V
